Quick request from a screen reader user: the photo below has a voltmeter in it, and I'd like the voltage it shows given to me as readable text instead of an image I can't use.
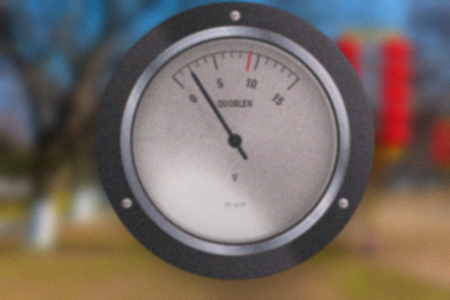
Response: 2 V
